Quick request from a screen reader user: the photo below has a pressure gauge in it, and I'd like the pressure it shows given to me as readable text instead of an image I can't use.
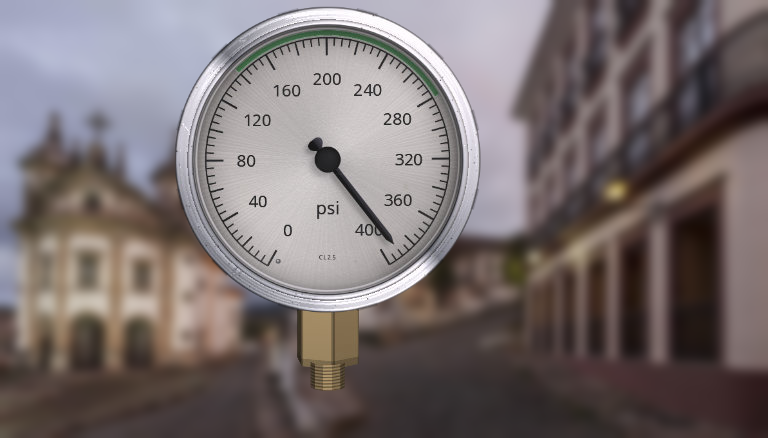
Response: 390 psi
